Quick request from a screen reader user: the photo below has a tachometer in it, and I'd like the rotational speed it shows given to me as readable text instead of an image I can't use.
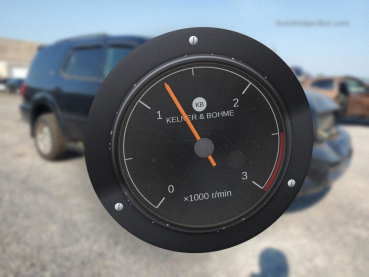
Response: 1250 rpm
